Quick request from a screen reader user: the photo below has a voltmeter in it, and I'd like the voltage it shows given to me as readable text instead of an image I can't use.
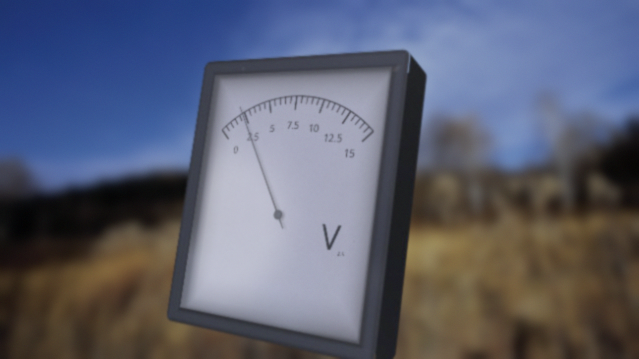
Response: 2.5 V
